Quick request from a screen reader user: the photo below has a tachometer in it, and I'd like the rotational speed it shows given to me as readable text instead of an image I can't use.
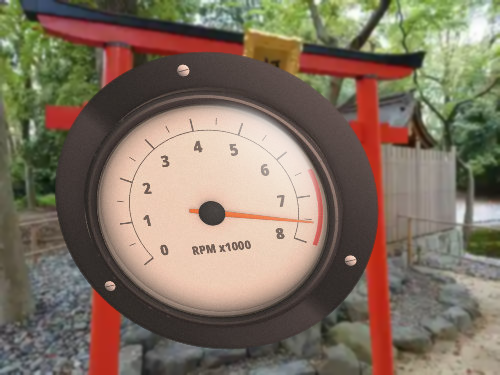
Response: 7500 rpm
